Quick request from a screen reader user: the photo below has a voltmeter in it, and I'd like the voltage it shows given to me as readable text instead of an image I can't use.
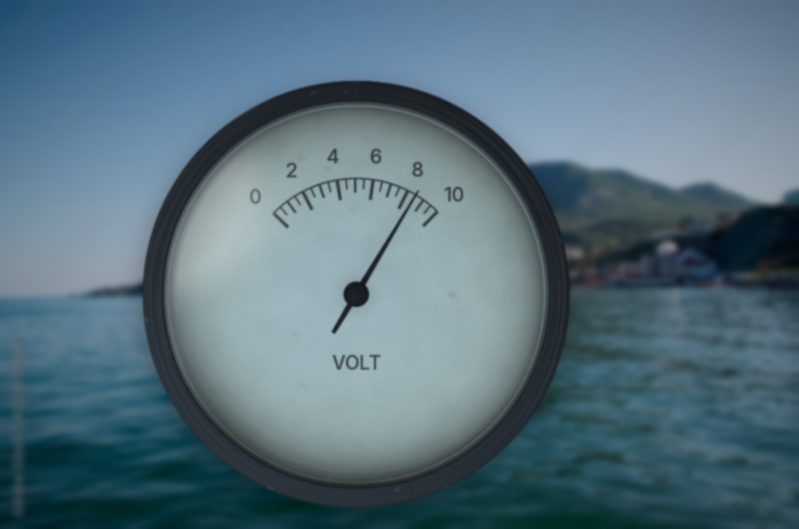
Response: 8.5 V
